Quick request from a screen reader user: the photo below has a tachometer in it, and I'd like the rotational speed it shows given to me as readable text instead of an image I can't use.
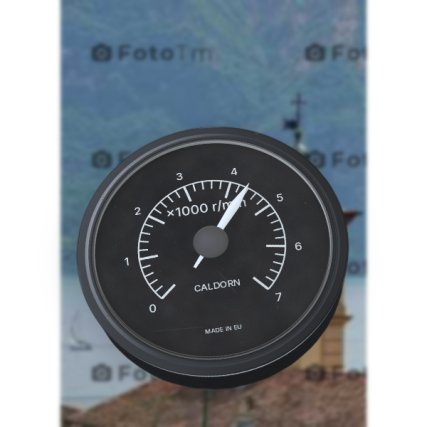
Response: 4400 rpm
